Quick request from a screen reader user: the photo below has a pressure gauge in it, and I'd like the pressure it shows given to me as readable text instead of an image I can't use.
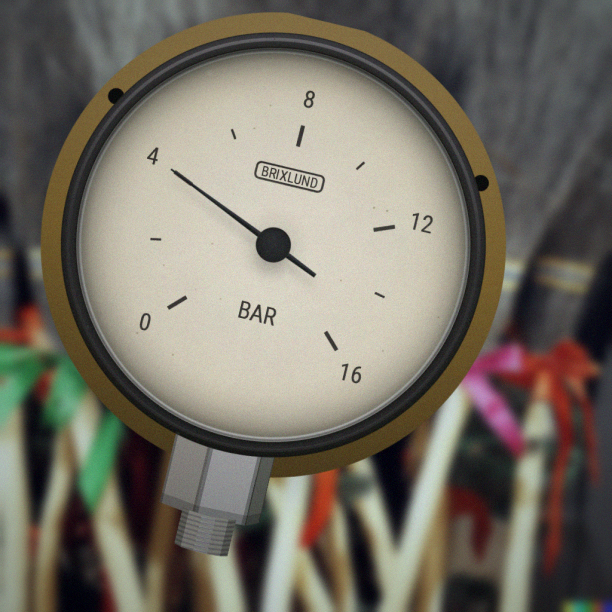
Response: 4 bar
